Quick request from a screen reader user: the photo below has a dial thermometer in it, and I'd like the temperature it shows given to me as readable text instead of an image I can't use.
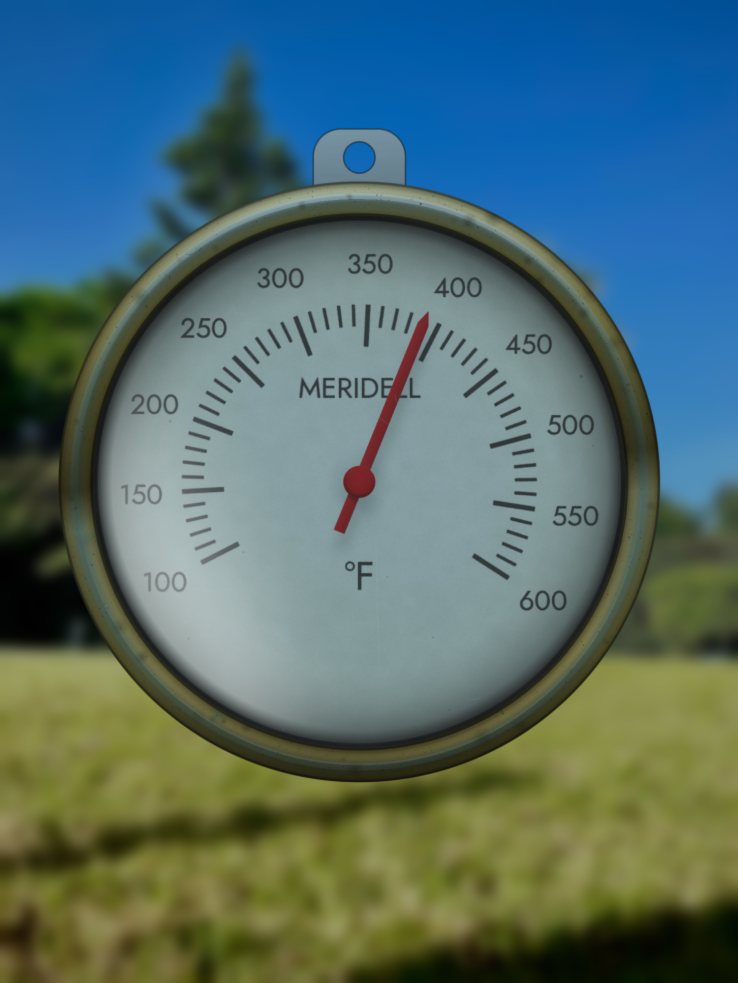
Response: 390 °F
